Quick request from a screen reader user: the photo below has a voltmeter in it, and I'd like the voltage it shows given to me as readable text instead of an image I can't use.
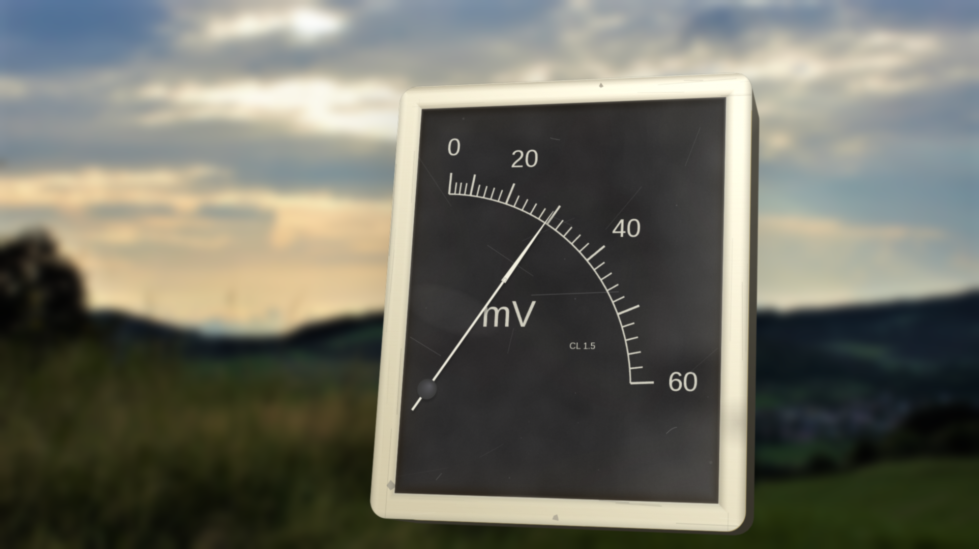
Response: 30 mV
